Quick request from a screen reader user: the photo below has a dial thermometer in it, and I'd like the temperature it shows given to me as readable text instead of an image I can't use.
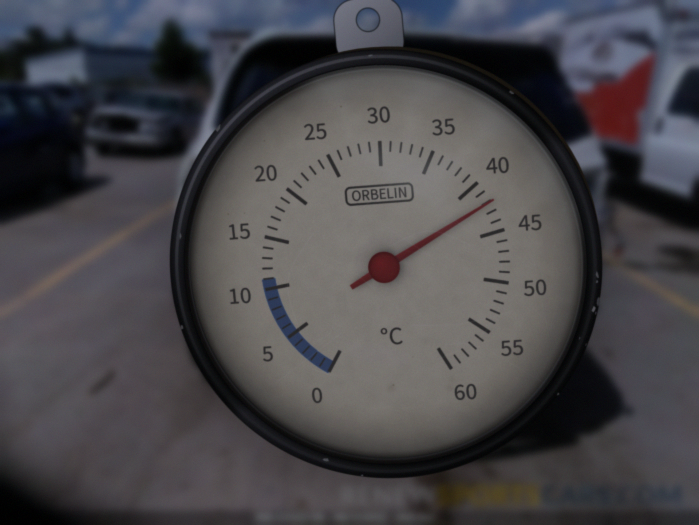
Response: 42 °C
